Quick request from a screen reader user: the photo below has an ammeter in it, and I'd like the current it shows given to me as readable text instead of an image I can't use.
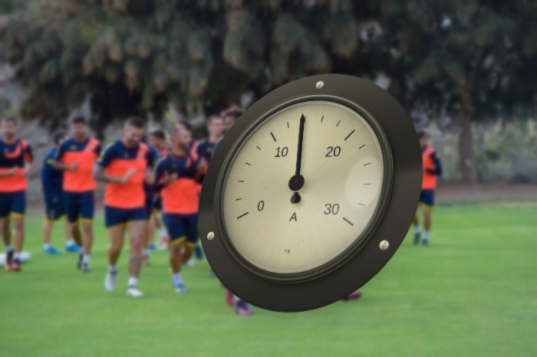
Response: 14 A
